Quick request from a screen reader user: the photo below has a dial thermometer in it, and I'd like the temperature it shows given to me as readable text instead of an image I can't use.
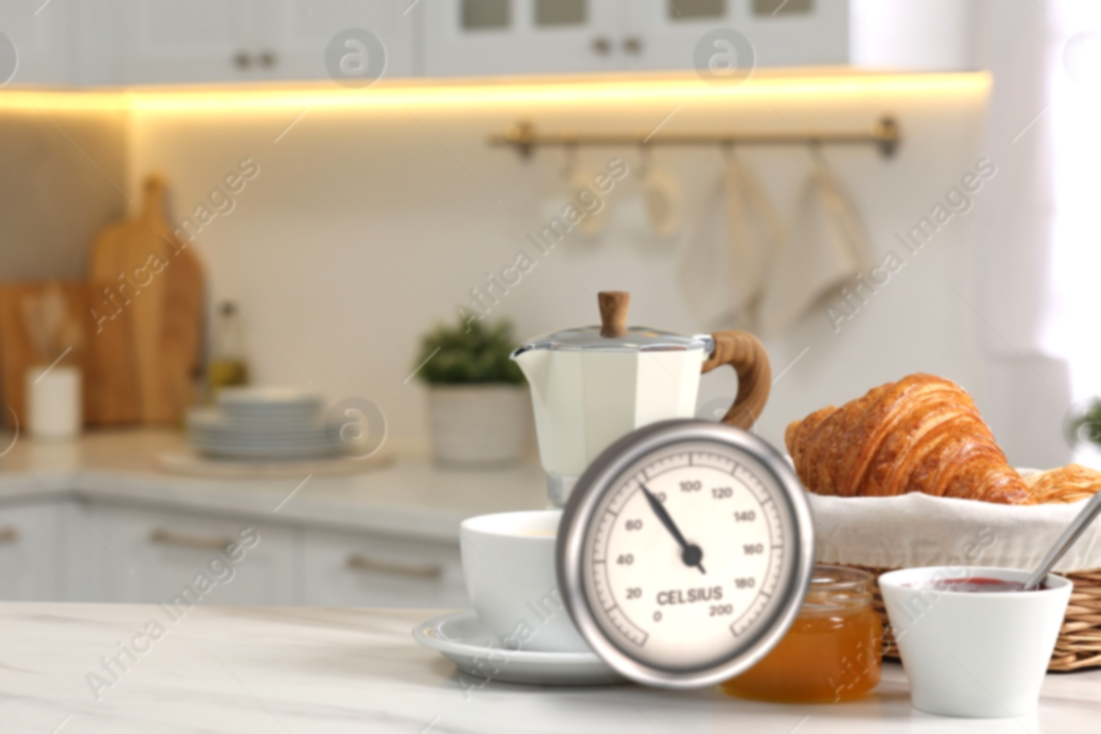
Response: 76 °C
